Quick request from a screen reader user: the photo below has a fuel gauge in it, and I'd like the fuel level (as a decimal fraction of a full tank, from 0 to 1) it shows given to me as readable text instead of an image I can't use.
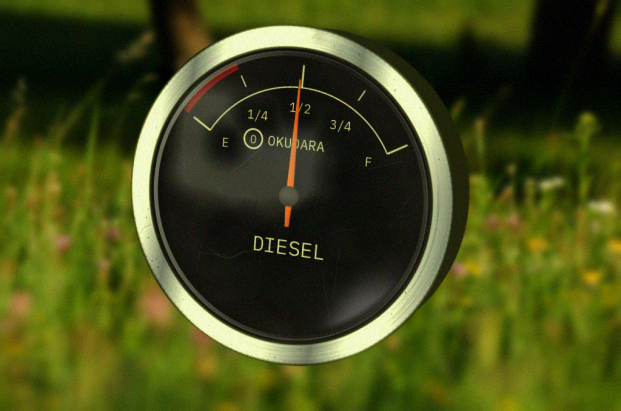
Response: 0.5
